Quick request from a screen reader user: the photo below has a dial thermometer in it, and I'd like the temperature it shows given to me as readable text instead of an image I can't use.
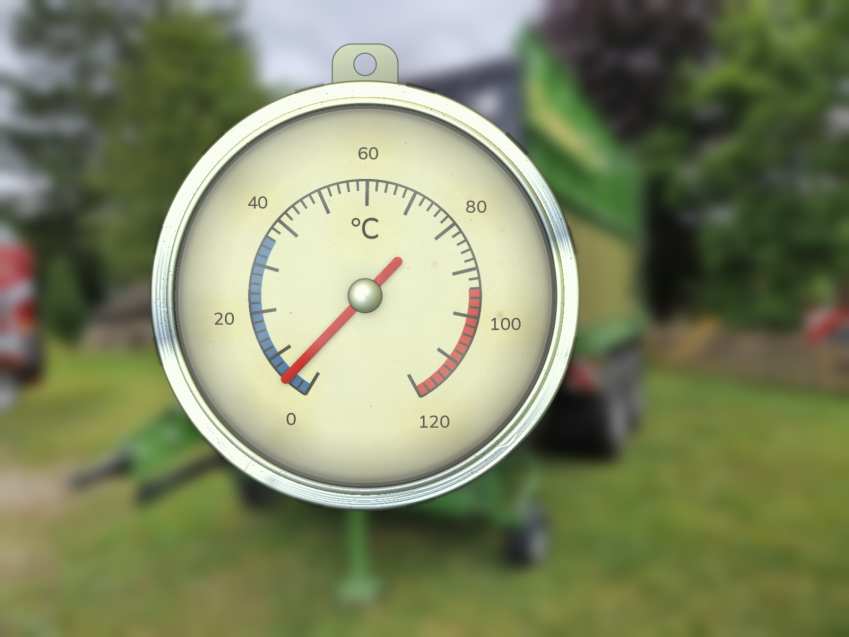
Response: 5 °C
